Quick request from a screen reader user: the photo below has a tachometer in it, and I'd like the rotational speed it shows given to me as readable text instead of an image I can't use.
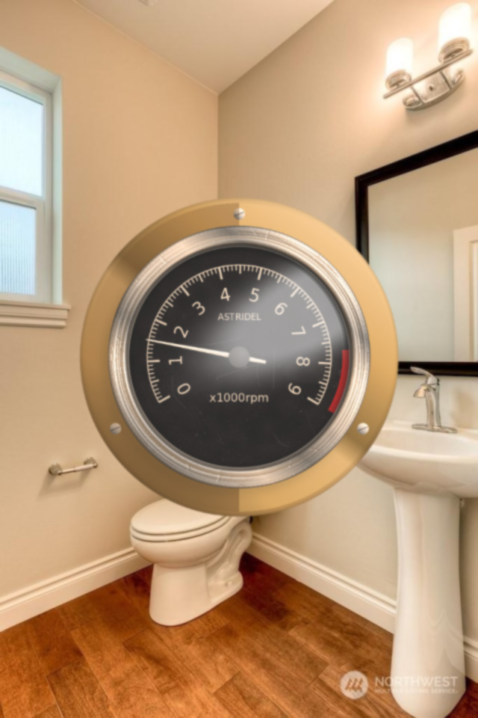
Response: 1500 rpm
